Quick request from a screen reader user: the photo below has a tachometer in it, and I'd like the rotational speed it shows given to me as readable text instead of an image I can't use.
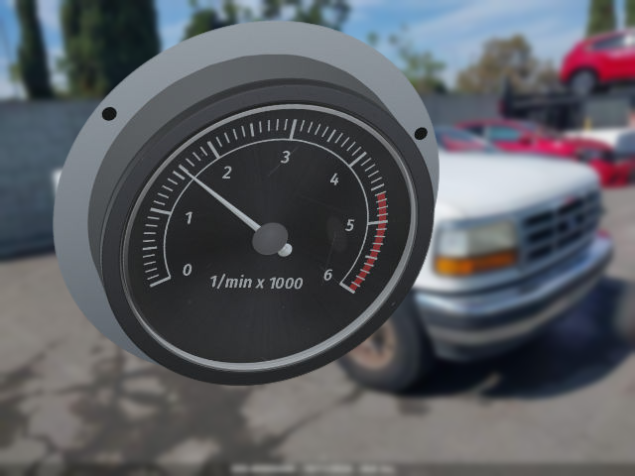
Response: 1600 rpm
